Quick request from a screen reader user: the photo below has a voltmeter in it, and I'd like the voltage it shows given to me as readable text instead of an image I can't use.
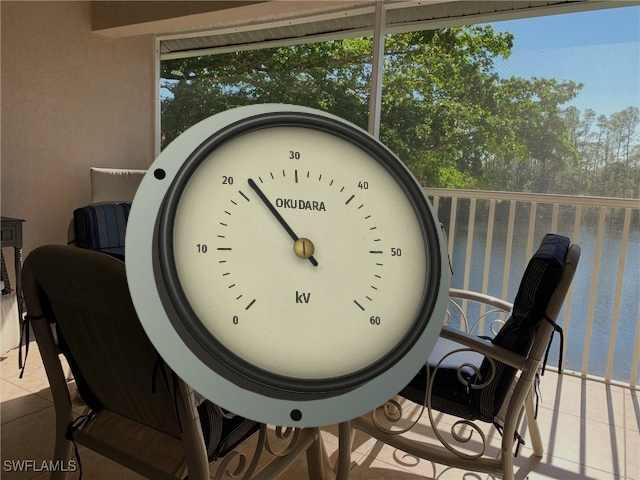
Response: 22 kV
